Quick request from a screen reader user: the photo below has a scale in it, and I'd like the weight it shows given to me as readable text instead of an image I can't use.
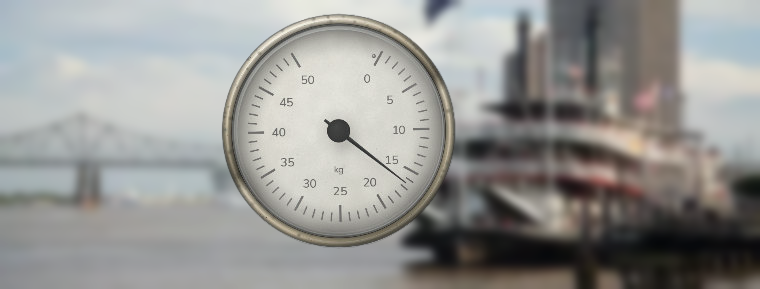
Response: 16.5 kg
